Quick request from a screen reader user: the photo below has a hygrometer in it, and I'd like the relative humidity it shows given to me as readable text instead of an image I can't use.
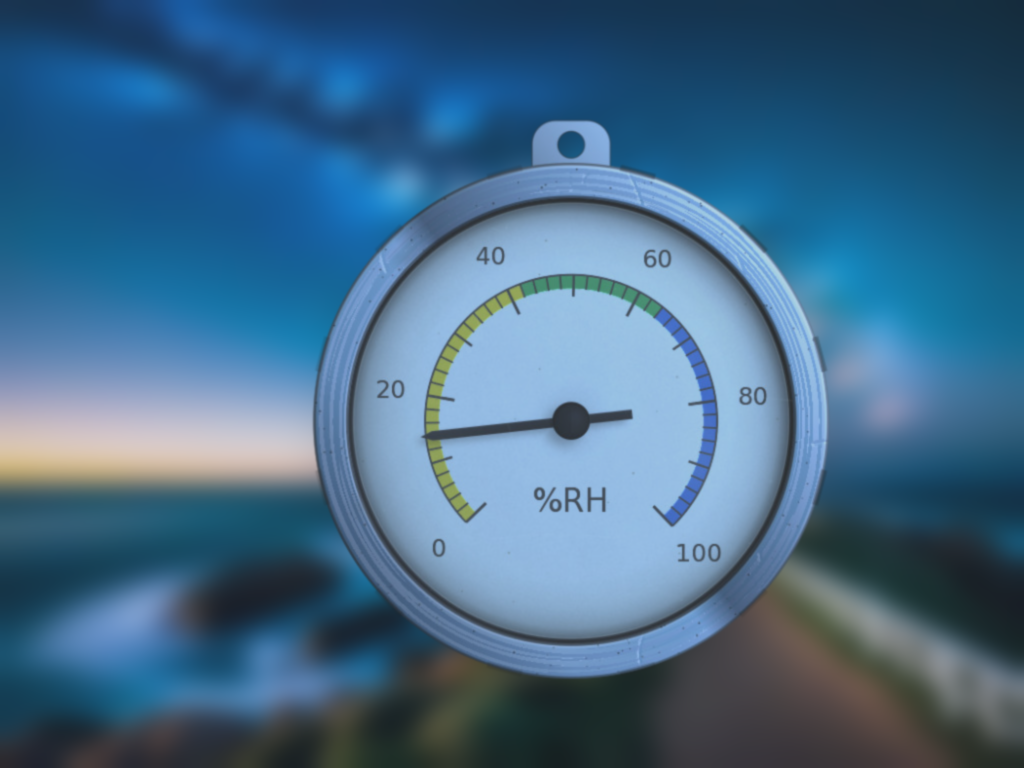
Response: 14 %
